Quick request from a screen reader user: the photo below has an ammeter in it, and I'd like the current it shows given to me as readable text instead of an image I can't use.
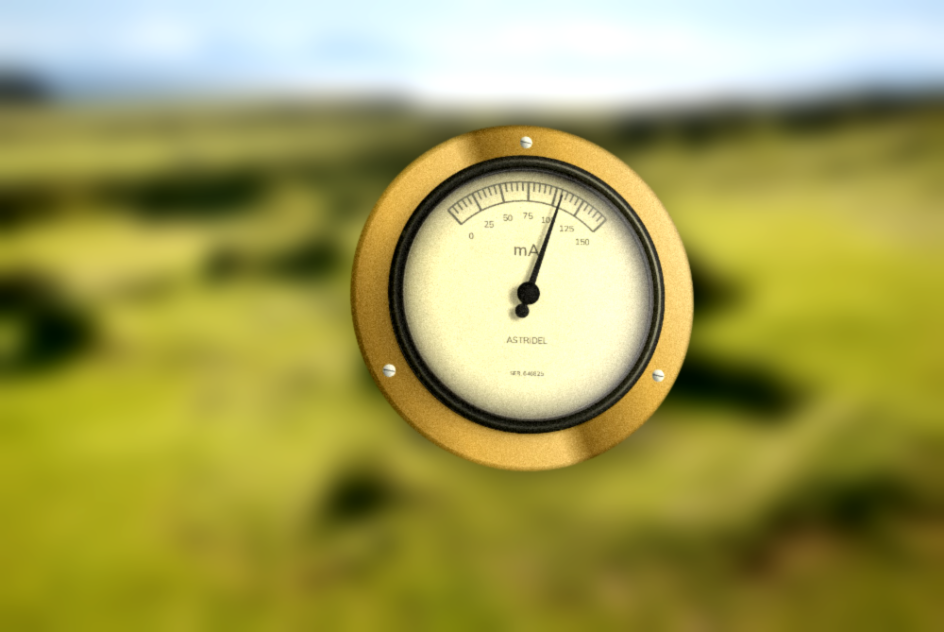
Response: 105 mA
